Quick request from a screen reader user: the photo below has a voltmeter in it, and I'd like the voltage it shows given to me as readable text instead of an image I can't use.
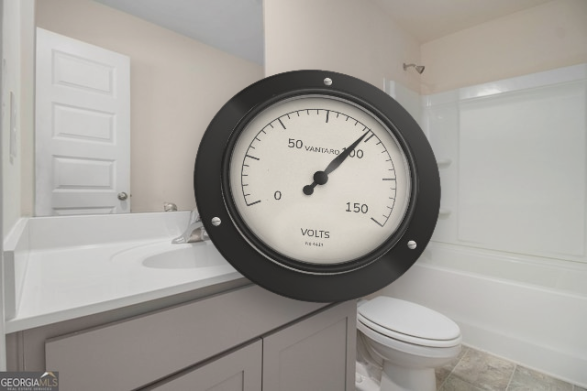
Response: 97.5 V
